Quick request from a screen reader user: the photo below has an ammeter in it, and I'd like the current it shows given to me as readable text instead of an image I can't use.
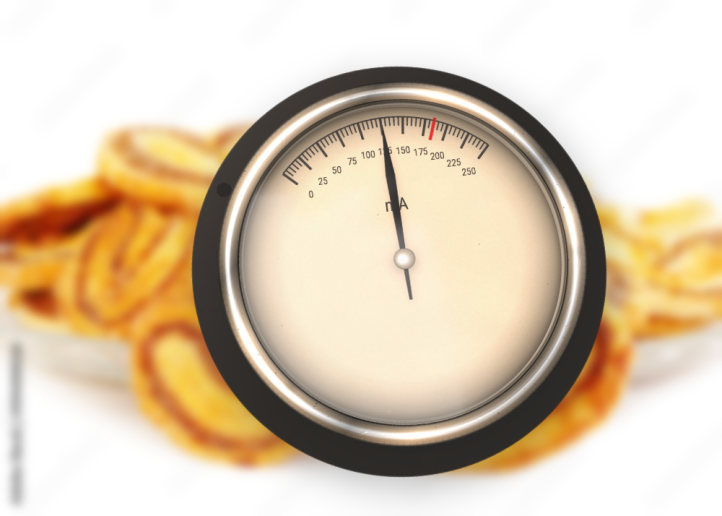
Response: 125 mA
